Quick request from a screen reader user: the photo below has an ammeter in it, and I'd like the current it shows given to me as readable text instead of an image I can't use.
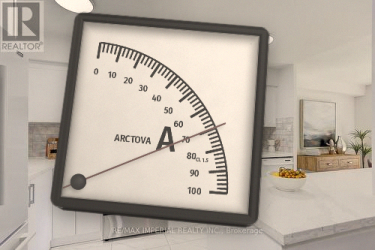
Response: 70 A
